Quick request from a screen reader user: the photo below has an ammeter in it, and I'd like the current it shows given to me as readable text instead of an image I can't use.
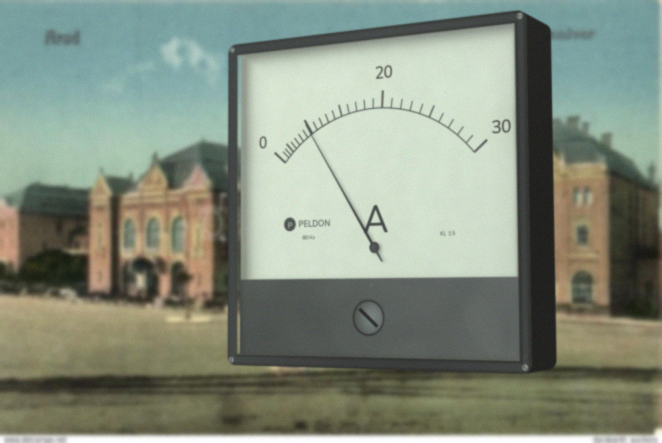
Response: 10 A
